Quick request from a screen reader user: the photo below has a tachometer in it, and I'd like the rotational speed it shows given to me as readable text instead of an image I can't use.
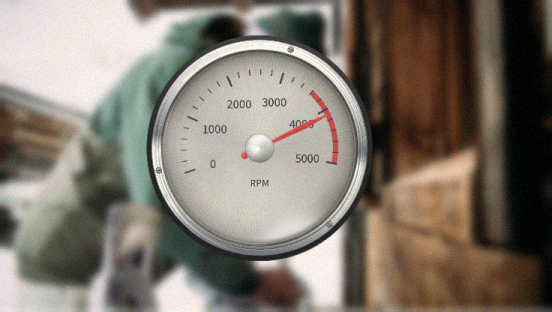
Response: 4100 rpm
